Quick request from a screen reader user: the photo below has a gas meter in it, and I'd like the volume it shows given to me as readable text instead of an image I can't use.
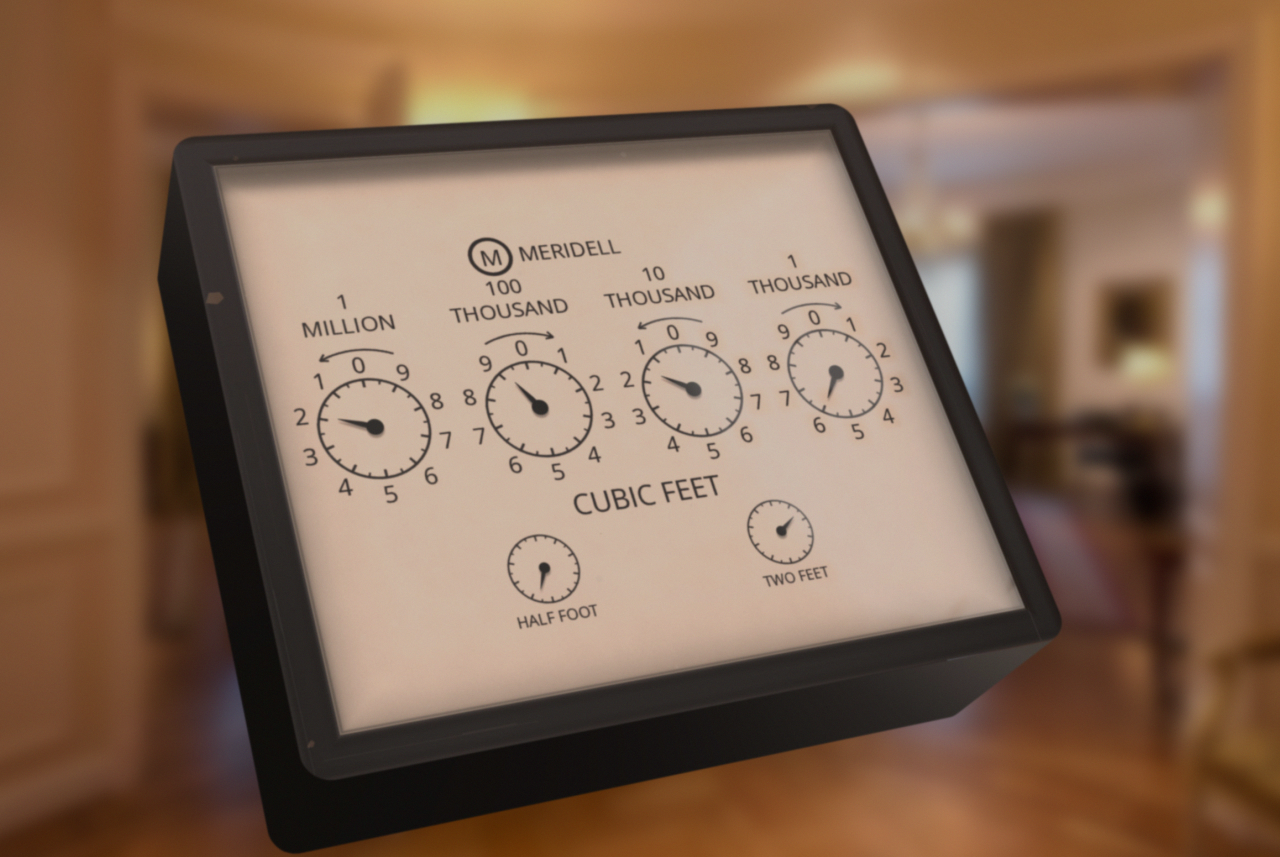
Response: 191600 ft³
